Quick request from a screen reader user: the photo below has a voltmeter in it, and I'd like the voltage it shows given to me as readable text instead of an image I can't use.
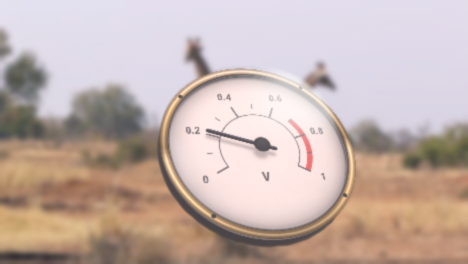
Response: 0.2 V
